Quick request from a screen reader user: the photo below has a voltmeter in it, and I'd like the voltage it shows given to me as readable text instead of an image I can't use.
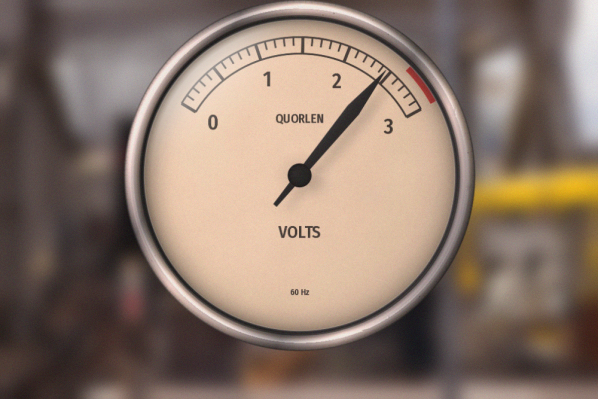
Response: 2.45 V
